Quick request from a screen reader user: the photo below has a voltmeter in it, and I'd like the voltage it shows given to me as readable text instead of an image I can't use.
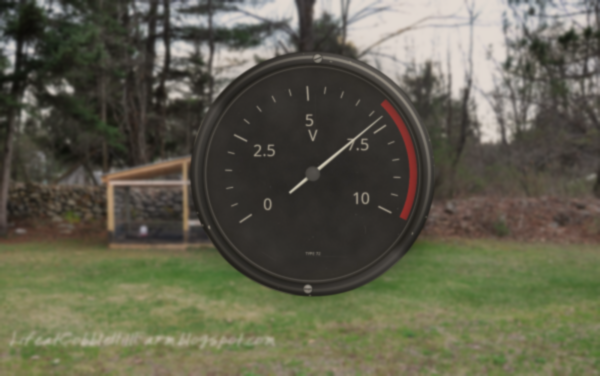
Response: 7.25 V
